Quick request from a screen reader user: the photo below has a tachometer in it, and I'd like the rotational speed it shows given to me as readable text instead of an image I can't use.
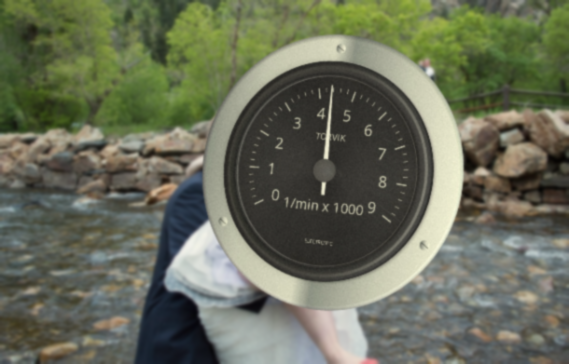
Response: 4400 rpm
